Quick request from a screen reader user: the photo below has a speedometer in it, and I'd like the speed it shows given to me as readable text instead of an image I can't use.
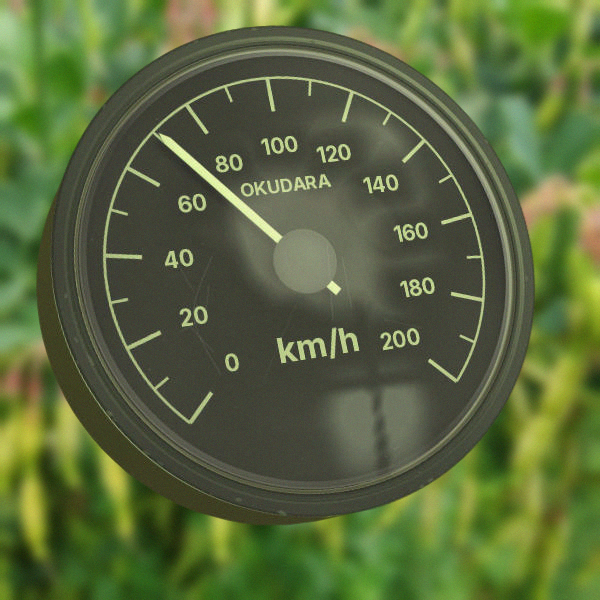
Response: 70 km/h
